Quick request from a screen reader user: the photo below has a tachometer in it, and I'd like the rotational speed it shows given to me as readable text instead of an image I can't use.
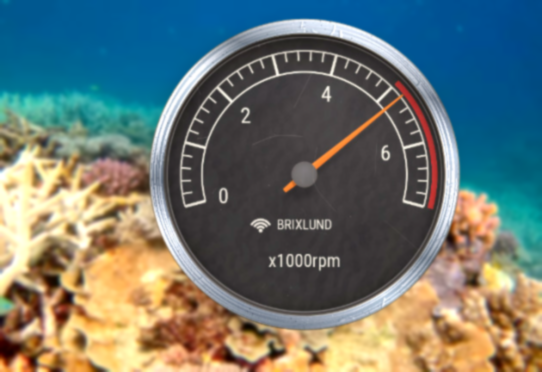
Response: 5200 rpm
